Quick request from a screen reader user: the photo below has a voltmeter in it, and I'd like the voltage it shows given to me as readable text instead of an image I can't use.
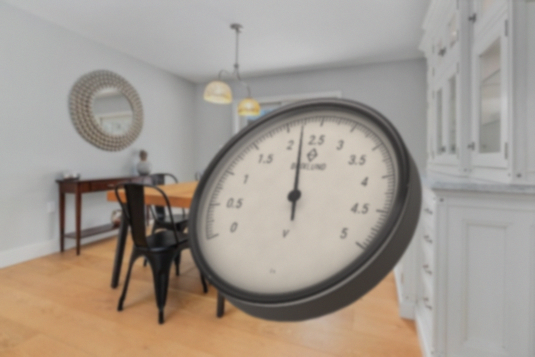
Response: 2.25 V
